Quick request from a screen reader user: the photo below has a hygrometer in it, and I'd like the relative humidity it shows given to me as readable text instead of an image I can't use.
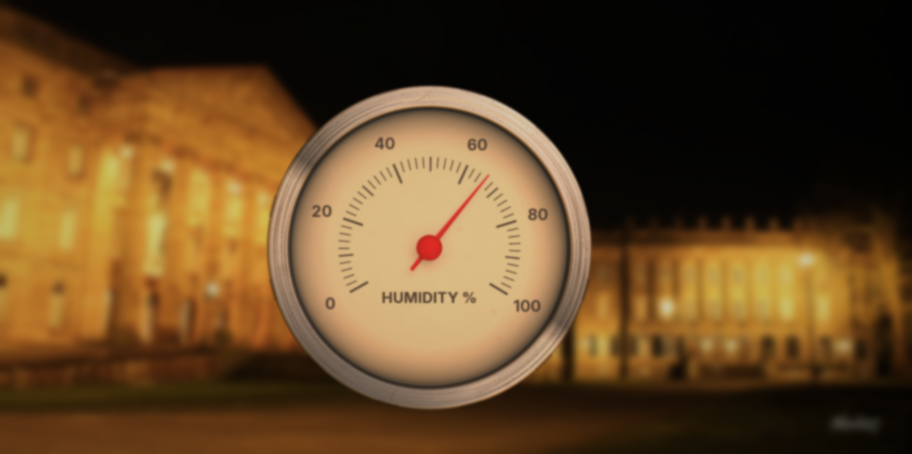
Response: 66 %
